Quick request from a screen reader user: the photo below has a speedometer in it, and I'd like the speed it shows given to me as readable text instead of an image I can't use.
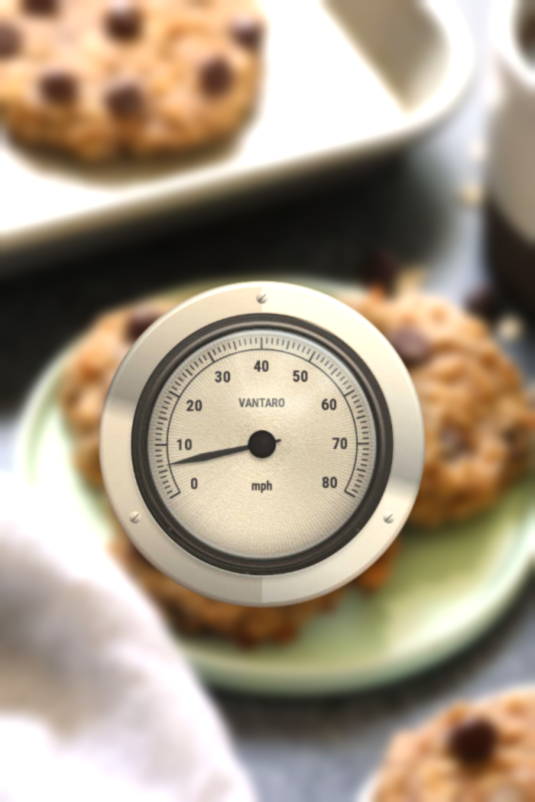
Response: 6 mph
